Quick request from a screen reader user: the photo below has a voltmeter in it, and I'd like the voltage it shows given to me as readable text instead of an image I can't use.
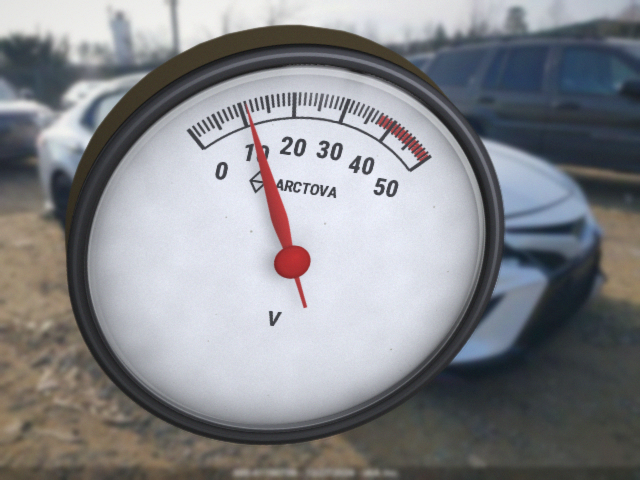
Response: 11 V
